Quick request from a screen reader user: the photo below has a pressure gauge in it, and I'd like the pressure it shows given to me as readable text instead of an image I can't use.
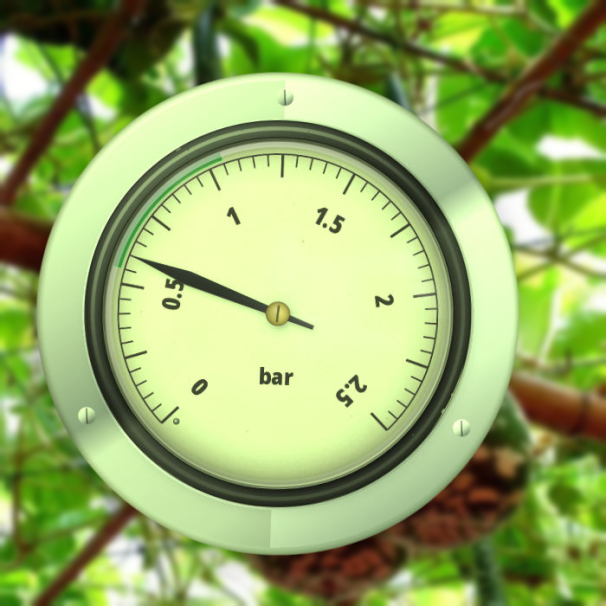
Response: 0.6 bar
